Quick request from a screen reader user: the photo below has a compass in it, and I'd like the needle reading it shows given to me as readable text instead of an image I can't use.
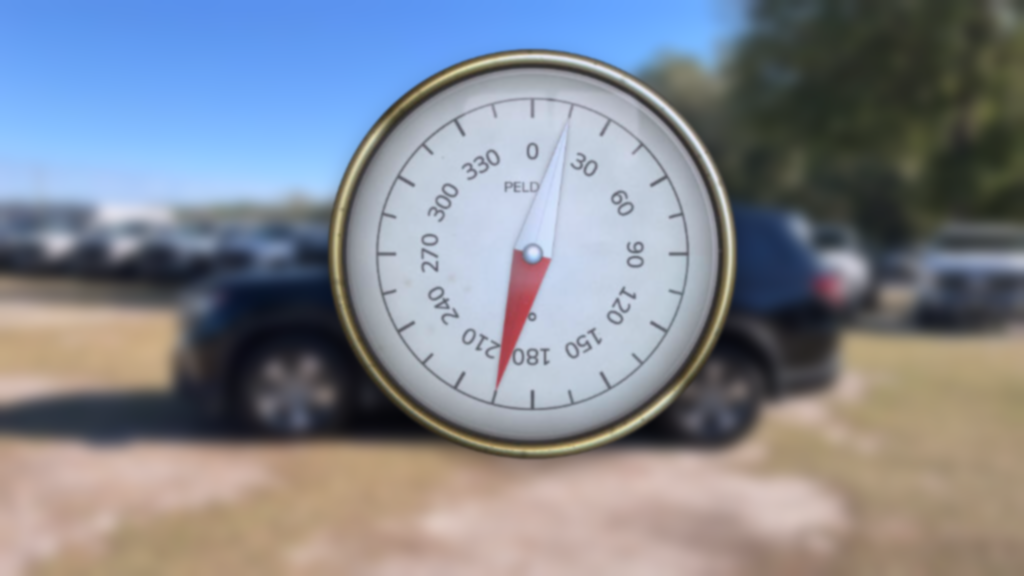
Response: 195 °
